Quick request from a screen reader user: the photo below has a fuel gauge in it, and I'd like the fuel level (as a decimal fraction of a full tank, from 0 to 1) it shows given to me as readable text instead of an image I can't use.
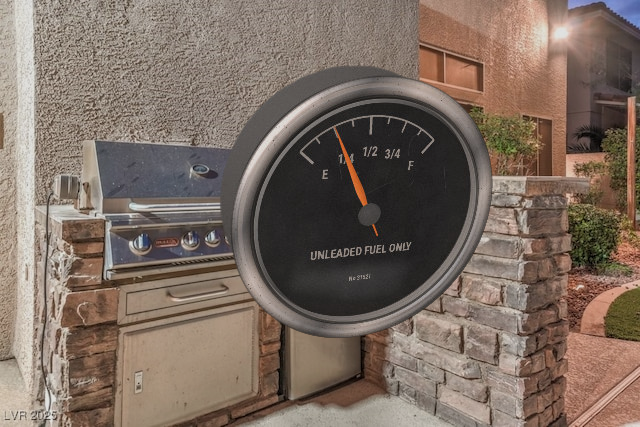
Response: 0.25
